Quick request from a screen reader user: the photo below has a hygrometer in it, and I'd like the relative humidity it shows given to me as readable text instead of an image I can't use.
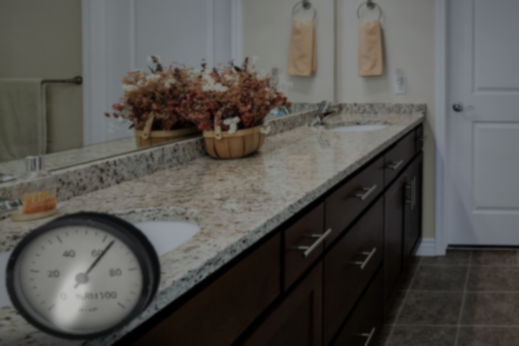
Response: 64 %
